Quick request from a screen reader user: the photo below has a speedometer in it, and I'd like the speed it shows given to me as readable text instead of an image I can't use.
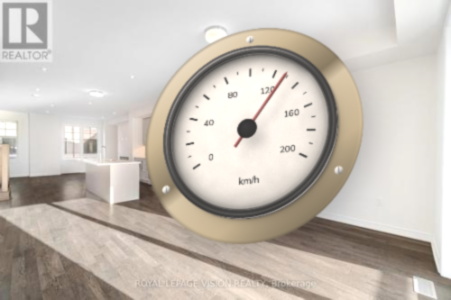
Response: 130 km/h
